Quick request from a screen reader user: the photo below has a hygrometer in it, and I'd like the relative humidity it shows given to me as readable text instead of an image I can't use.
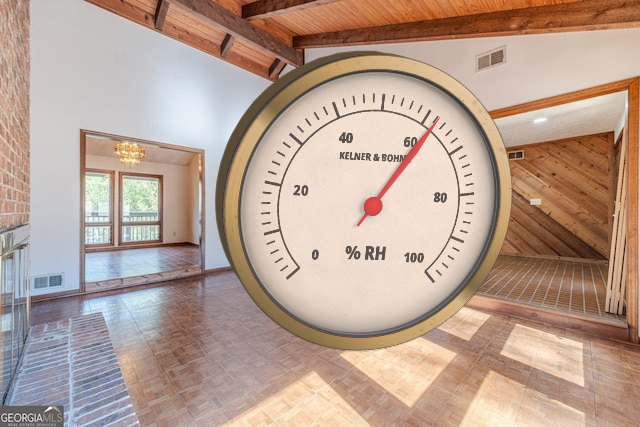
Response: 62 %
